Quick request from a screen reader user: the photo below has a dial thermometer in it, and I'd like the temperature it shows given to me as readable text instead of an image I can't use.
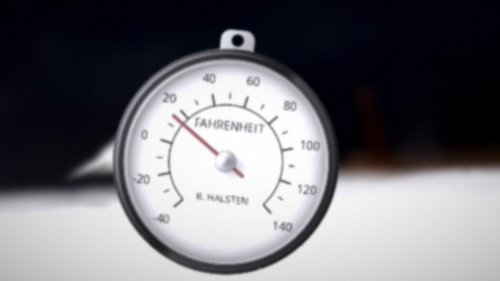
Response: 15 °F
